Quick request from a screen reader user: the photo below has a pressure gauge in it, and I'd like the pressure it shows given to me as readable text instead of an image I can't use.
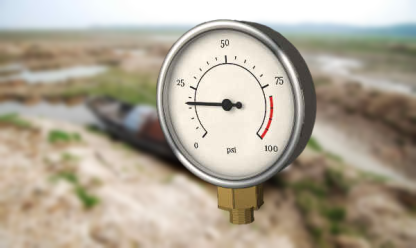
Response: 17.5 psi
